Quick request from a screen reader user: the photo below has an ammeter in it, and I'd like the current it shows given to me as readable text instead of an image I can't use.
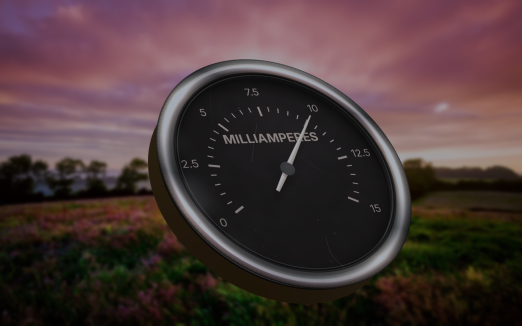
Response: 10 mA
